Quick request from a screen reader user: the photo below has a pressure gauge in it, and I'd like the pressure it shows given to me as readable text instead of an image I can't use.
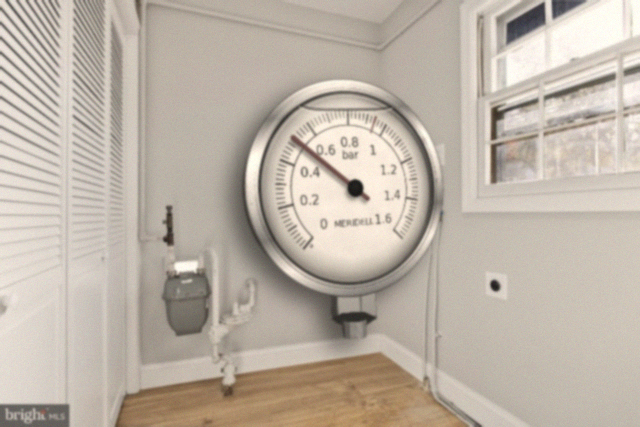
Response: 0.5 bar
